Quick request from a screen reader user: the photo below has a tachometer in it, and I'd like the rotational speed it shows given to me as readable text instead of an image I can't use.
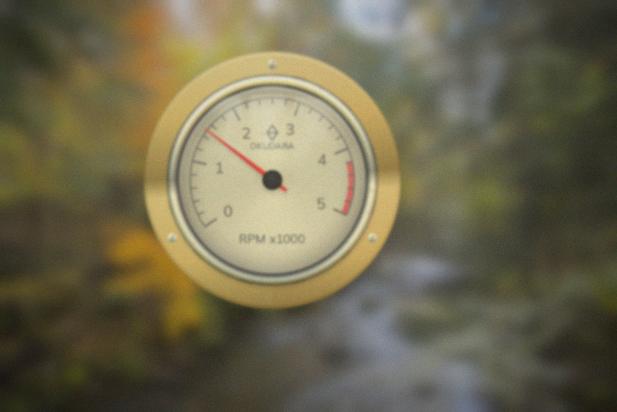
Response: 1500 rpm
